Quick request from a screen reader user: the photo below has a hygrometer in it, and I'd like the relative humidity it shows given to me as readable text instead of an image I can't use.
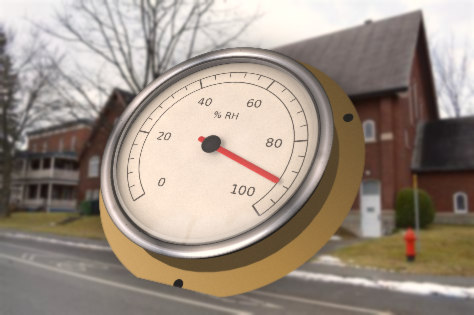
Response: 92 %
